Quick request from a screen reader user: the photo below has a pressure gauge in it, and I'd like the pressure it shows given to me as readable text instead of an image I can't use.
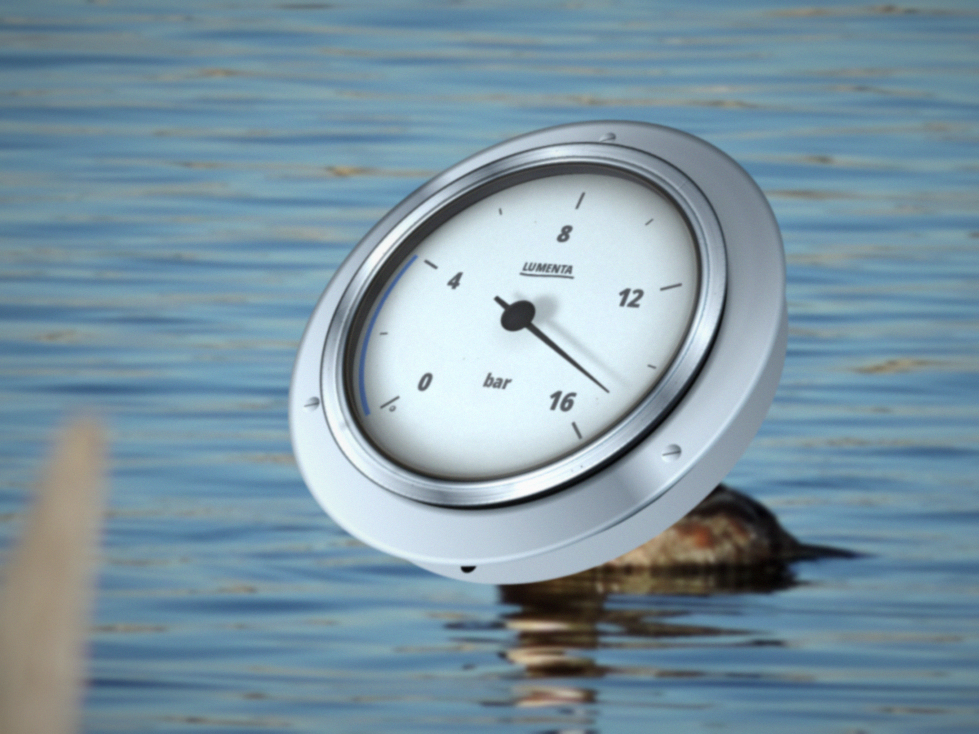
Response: 15 bar
